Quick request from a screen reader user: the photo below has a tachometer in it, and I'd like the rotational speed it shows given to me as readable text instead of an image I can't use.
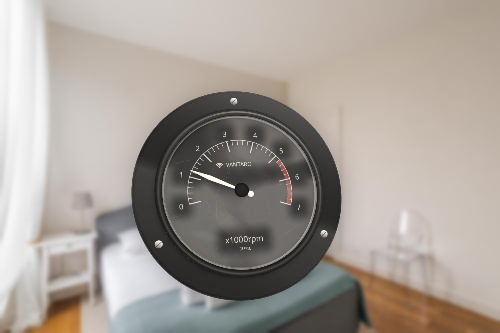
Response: 1200 rpm
